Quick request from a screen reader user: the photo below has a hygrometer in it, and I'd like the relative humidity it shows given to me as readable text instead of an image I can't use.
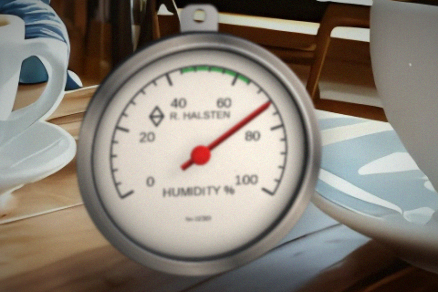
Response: 72 %
